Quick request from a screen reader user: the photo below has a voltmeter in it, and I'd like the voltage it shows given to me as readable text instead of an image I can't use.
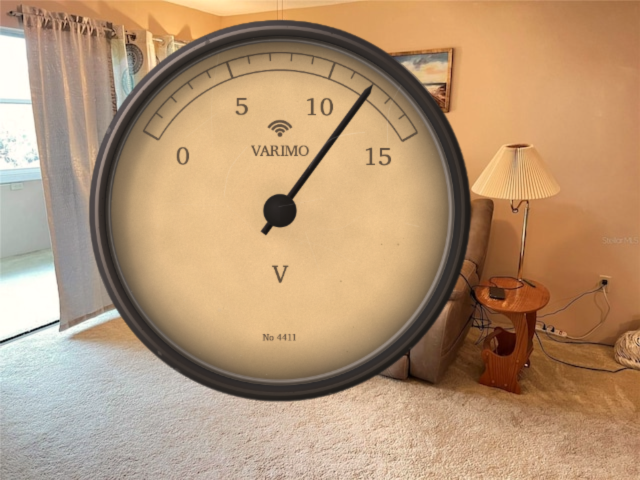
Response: 12 V
